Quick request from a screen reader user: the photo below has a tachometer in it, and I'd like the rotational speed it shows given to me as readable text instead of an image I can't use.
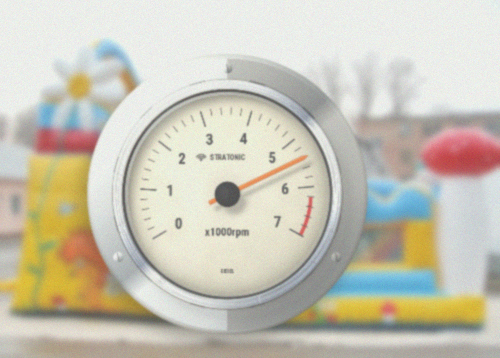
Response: 5400 rpm
